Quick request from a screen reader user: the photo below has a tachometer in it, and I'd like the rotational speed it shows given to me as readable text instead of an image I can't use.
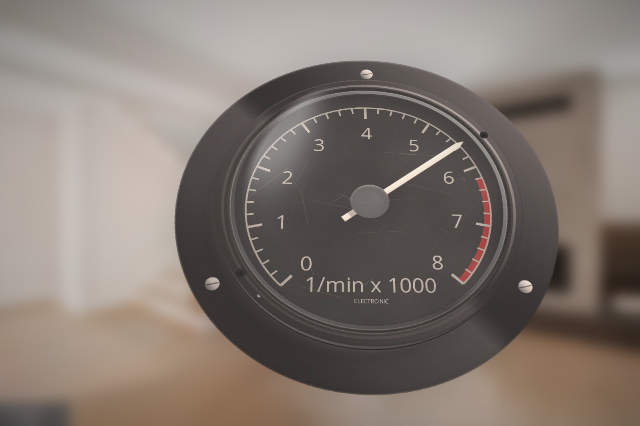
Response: 5600 rpm
